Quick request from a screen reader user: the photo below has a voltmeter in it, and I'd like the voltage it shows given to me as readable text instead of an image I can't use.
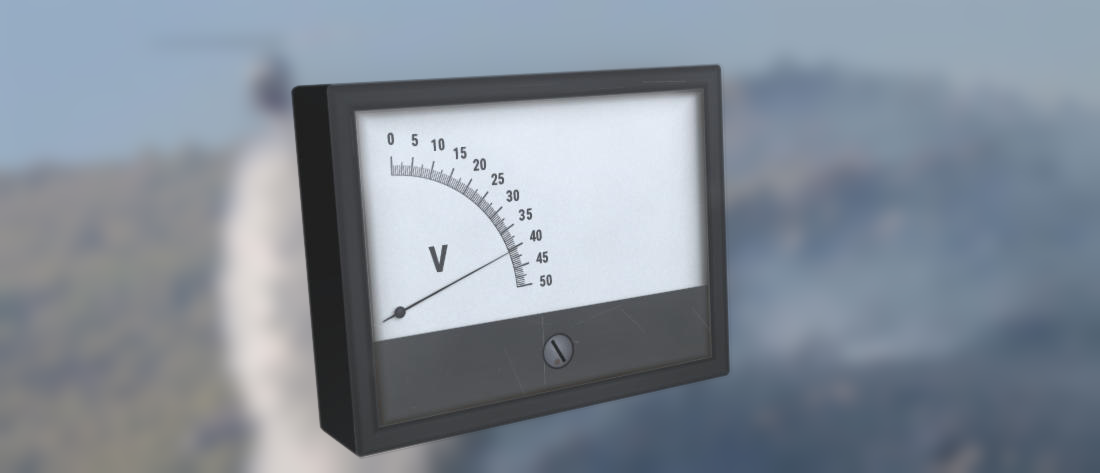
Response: 40 V
